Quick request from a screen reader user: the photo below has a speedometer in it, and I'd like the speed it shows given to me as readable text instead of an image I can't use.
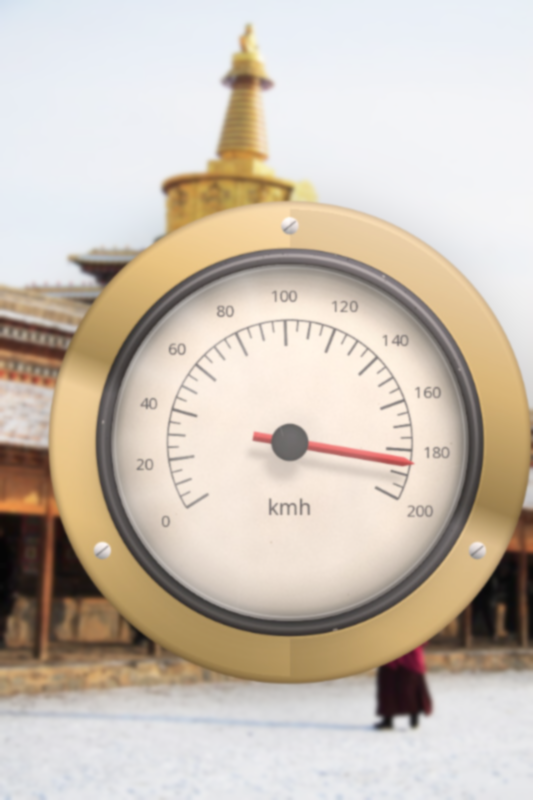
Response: 185 km/h
